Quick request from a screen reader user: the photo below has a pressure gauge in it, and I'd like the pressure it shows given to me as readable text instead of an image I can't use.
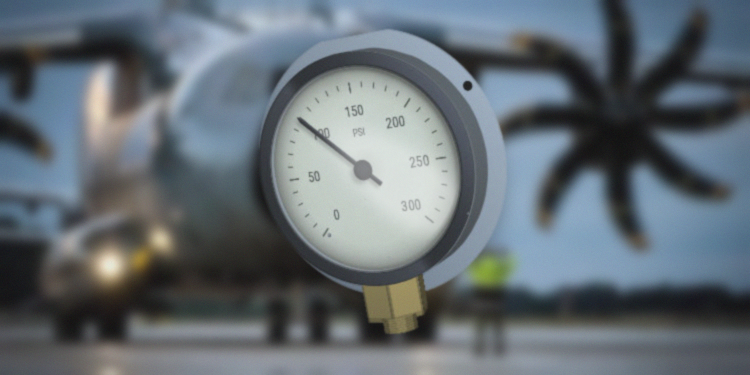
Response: 100 psi
